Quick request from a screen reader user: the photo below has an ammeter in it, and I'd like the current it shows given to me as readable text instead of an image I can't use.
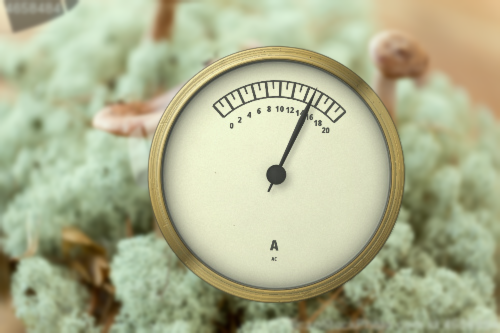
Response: 15 A
